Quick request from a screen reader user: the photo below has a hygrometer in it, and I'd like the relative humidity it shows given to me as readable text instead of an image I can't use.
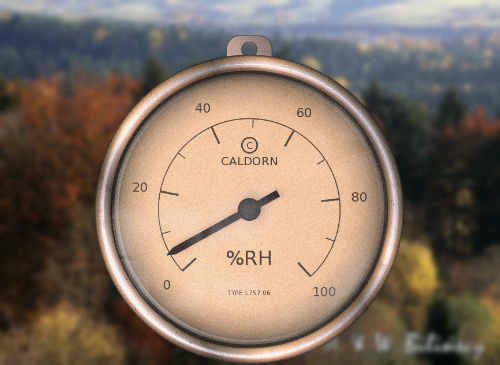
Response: 5 %
